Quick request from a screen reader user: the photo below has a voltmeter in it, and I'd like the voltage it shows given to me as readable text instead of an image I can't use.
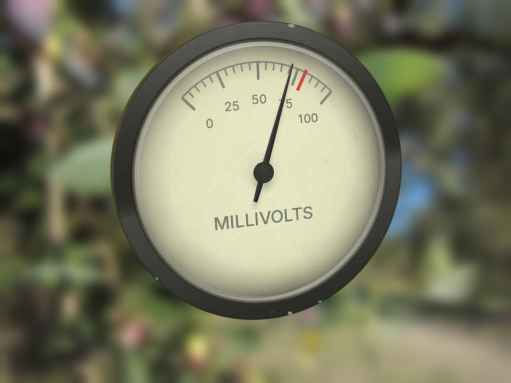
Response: 70 mV
